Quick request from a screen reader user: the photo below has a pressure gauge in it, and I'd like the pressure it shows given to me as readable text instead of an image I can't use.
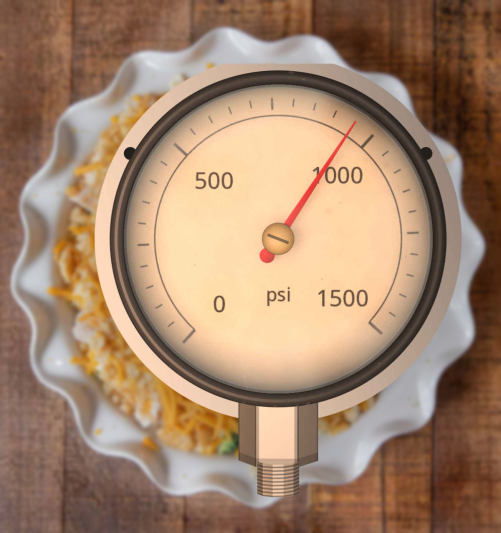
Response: 950 psi
